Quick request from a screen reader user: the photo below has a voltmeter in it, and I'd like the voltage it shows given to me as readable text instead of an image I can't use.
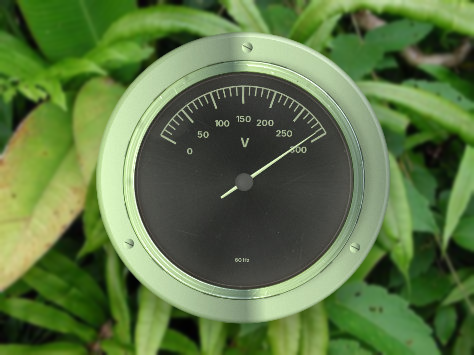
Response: 290 V
